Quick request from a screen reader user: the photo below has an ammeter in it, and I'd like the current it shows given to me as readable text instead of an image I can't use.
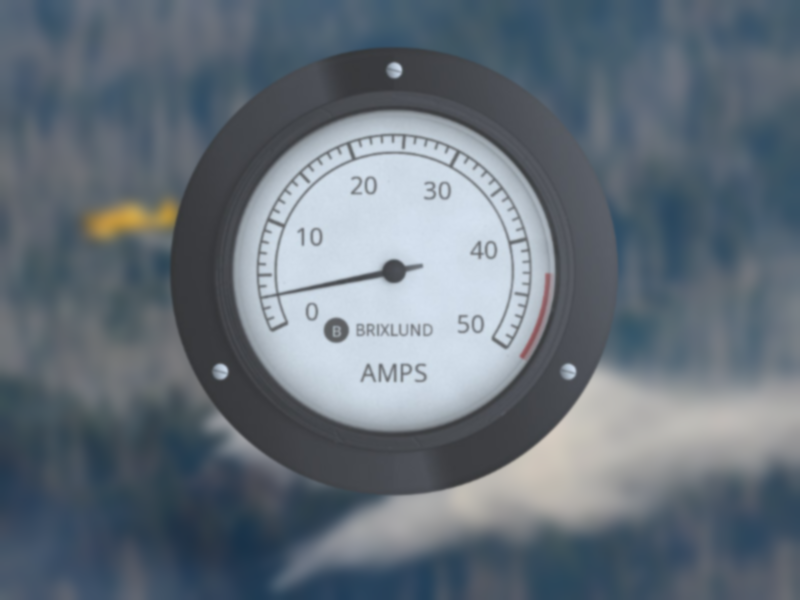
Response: 3 A
